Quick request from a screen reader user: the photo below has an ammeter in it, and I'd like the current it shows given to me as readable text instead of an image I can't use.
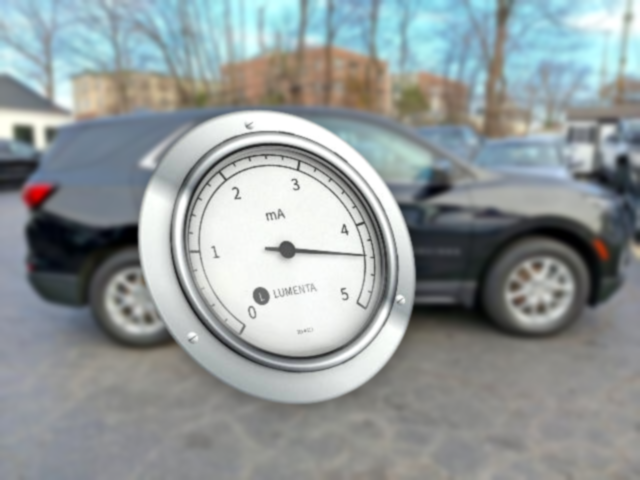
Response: 4.4 mA
